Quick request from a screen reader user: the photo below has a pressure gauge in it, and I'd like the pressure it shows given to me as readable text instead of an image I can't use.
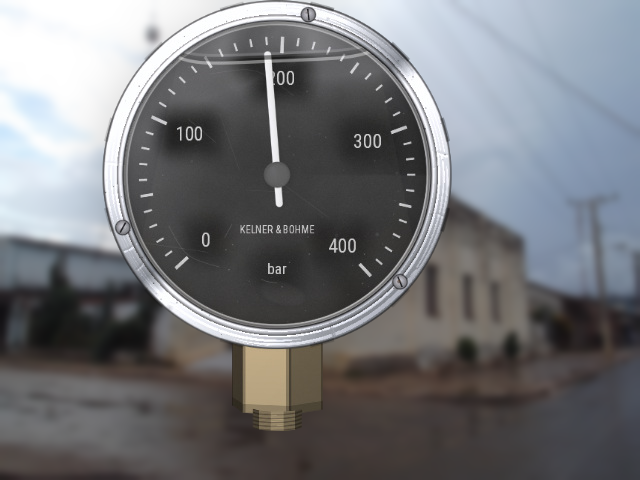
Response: 190 bar
